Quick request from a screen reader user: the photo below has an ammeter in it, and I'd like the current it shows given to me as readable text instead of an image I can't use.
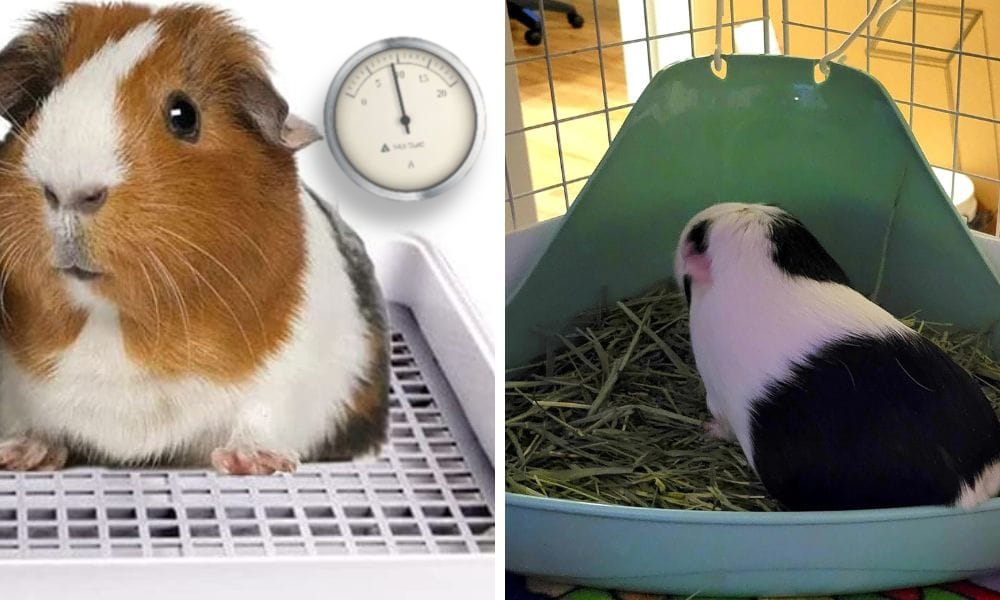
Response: 9 A
